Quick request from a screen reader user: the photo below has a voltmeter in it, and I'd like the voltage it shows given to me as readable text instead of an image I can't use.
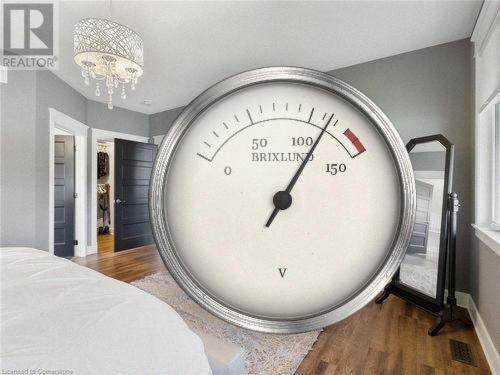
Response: 115 V
